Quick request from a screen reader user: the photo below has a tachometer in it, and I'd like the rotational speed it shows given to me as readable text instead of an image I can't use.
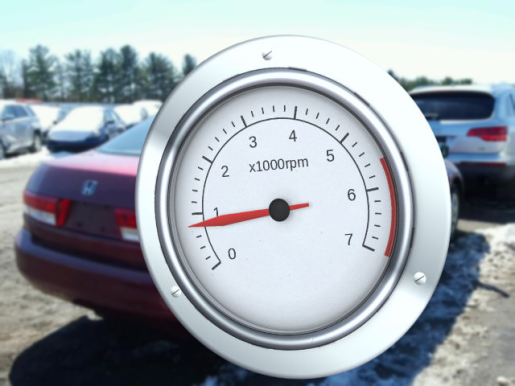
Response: 800 rpm
